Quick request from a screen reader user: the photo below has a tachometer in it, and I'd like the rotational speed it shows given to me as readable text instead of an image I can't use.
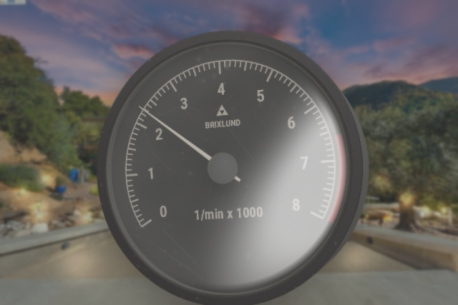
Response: 2300 rpm
